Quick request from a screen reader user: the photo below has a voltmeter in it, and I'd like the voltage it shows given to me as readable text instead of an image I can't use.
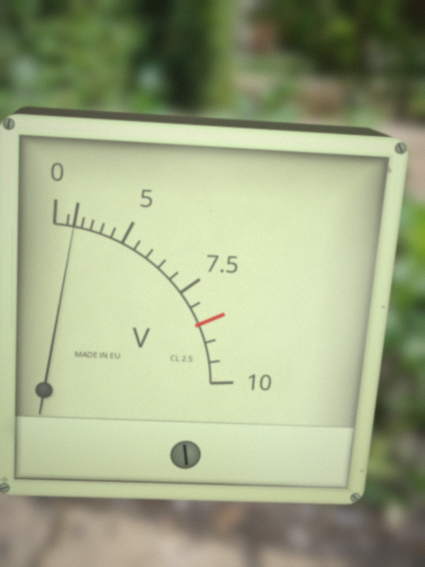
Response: 2.5 V
